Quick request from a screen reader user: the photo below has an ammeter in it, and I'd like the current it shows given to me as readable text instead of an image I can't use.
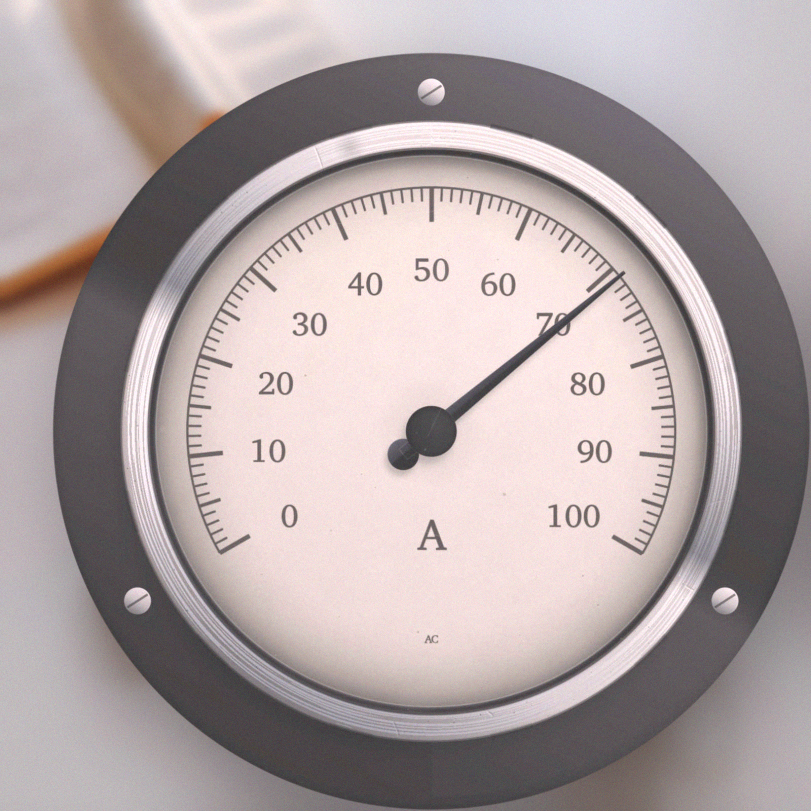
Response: 71 A
